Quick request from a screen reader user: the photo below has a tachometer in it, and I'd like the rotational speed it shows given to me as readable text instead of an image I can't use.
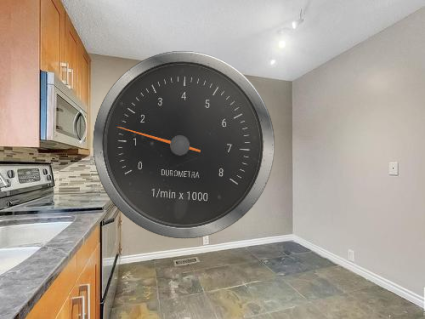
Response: 1400 rpm
